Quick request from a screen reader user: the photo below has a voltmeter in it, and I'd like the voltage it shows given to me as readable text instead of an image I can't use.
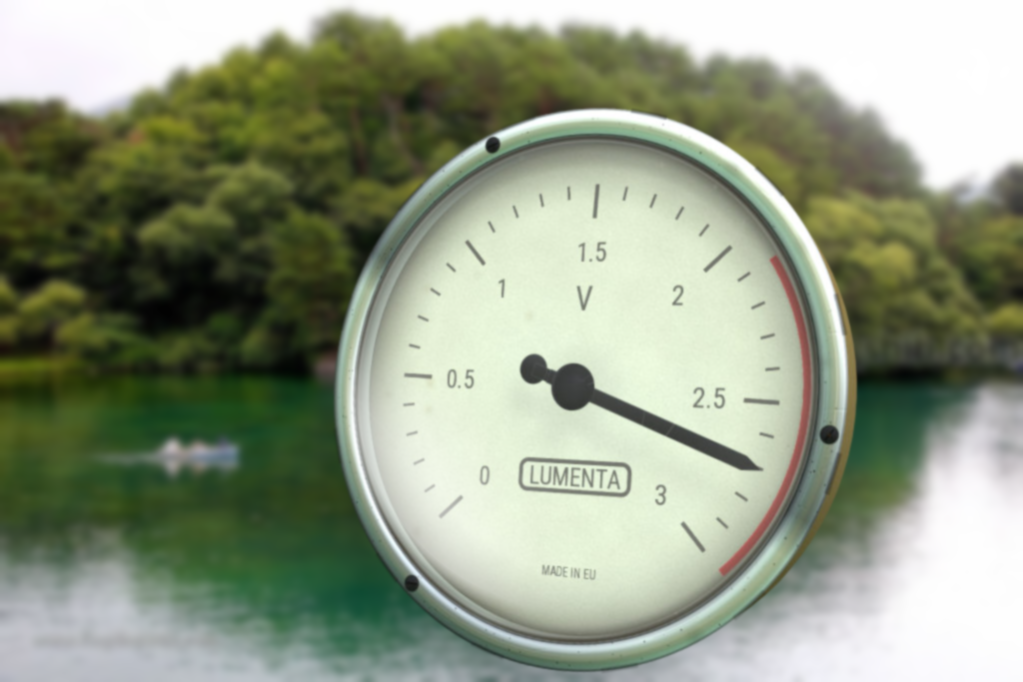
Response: 2.7 V
